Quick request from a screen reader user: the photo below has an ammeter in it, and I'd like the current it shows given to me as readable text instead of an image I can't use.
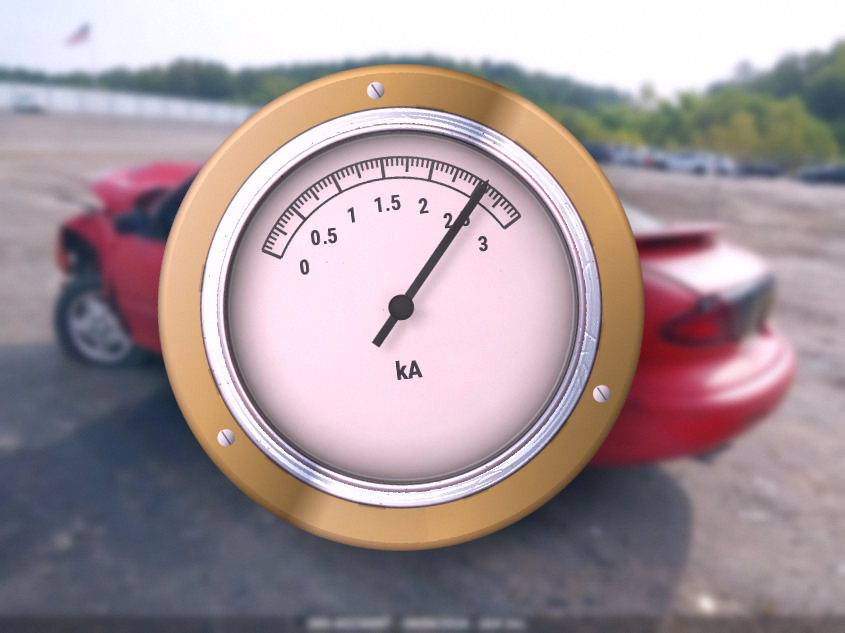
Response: 2.55 kA
